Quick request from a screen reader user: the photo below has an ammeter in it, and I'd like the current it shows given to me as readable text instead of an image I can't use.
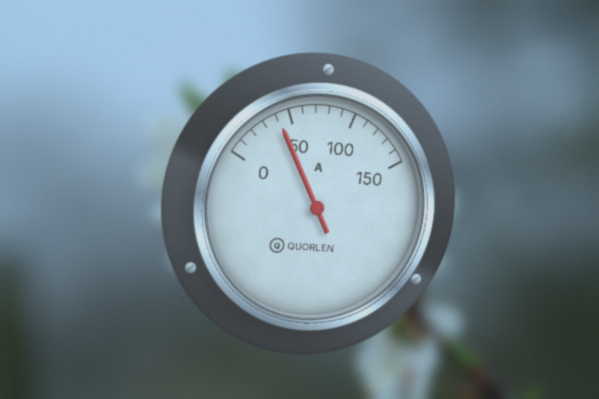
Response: 40 A
